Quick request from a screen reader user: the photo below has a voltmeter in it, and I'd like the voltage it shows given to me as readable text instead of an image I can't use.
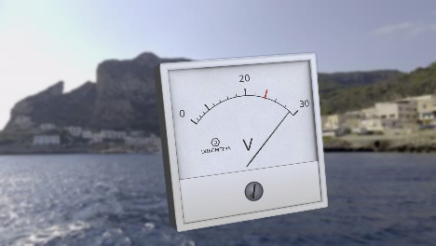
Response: 29 V
